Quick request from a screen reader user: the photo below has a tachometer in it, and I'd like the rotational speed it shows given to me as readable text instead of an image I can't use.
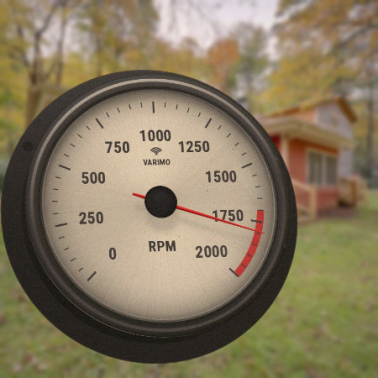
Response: 1800 rpm
